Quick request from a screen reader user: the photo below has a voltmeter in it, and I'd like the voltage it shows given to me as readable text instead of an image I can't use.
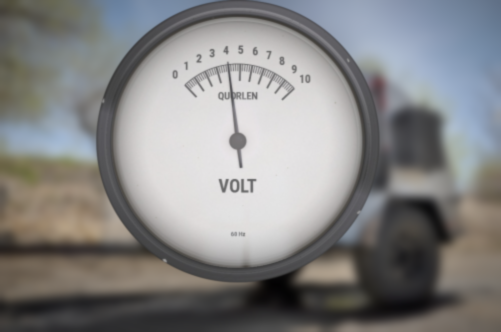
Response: 4 V
